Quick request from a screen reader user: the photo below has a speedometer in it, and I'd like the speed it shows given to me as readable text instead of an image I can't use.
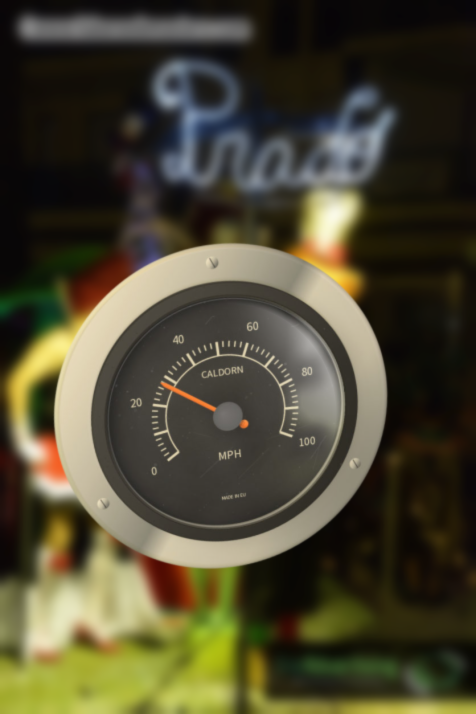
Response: 28 mph
